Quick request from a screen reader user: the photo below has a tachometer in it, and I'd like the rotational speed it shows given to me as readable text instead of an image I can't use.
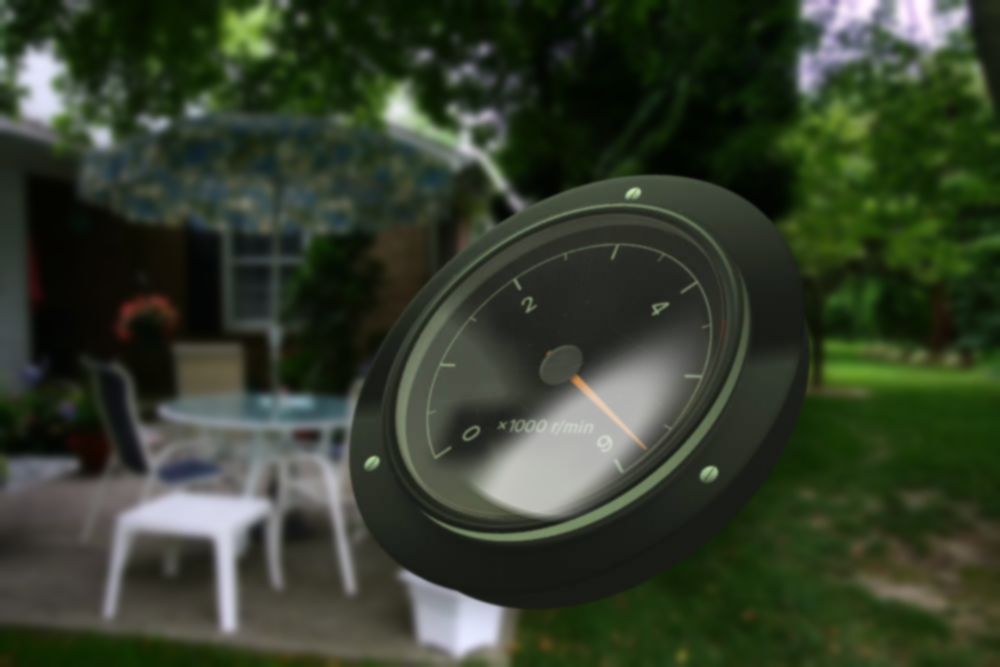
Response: 5750 rpm
